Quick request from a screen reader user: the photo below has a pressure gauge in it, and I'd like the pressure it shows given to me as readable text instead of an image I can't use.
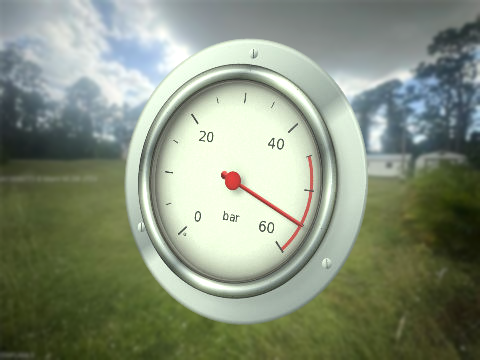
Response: 55 bar
